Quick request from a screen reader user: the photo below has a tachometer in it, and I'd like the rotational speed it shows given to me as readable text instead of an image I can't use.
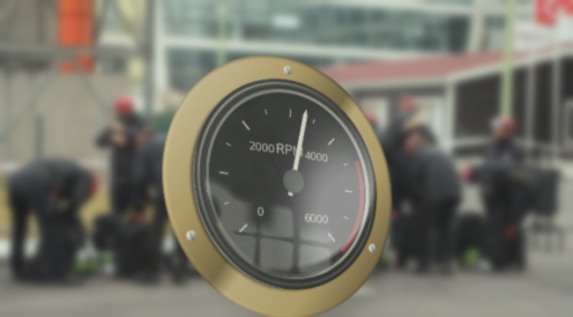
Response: 3250 rpm
